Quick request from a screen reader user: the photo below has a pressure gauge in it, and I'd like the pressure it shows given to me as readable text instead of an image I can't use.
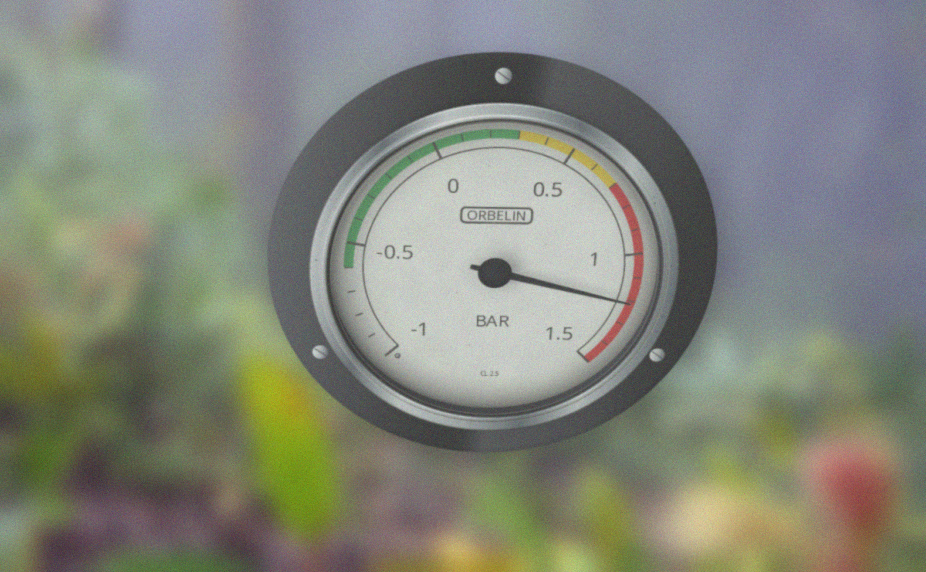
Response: 1.2 bar
